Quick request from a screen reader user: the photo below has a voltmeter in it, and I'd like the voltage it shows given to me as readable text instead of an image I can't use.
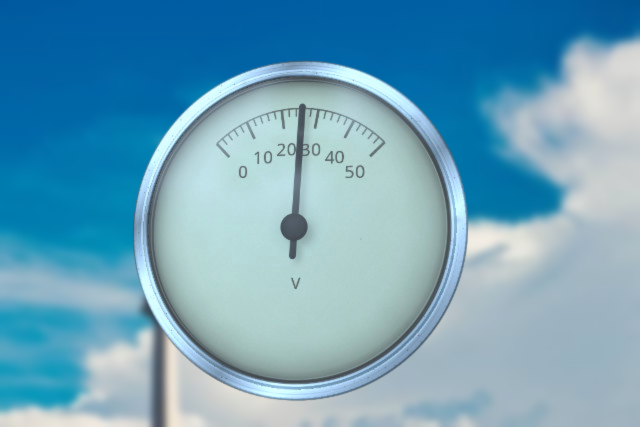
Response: 26 V
